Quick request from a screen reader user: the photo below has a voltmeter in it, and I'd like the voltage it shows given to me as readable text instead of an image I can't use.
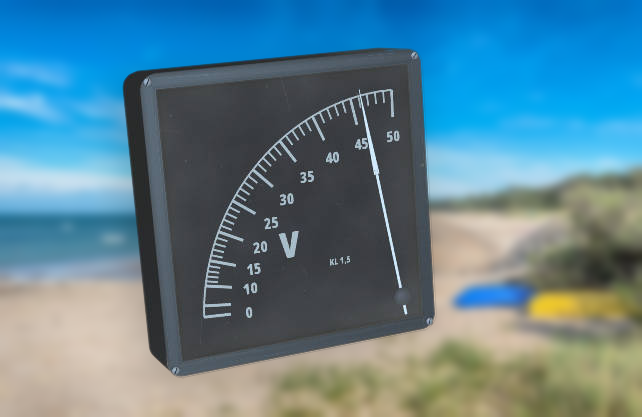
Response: 46 V
